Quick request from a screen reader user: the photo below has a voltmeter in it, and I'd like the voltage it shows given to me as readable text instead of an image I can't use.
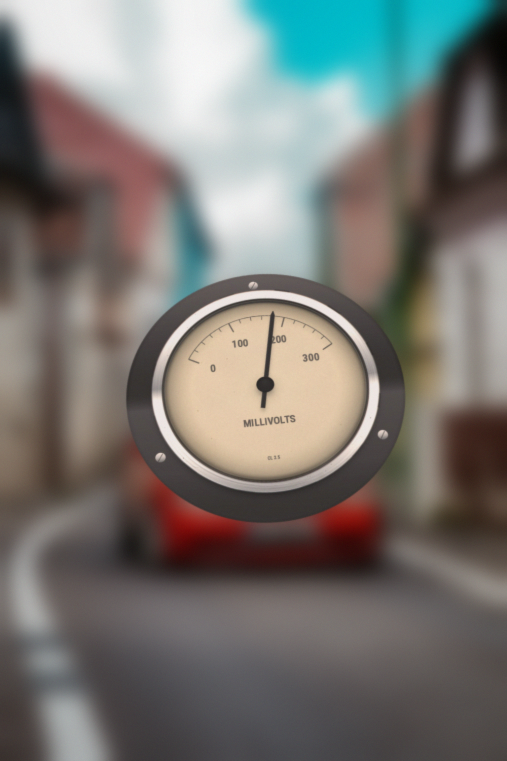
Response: 180 mV
